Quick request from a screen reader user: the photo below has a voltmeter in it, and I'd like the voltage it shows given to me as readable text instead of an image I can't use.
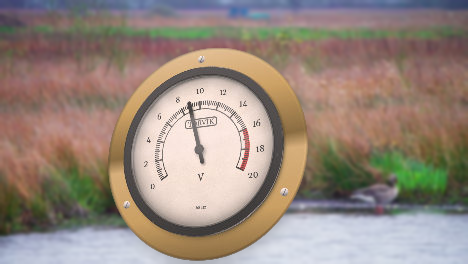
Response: 9 V
